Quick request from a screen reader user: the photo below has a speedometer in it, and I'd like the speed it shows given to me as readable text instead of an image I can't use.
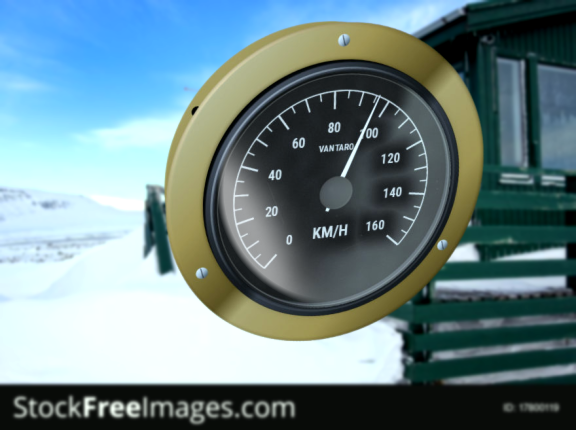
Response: 95 km/h
